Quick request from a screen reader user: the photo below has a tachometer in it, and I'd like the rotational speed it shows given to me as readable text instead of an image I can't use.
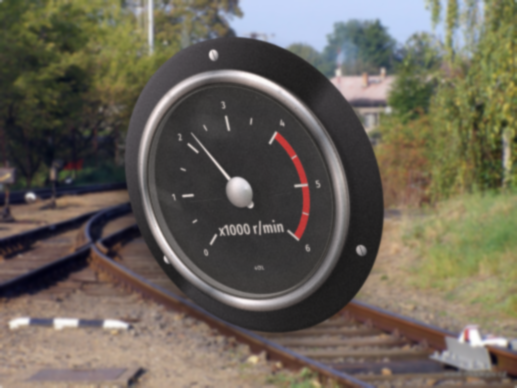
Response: 2250 rpm
